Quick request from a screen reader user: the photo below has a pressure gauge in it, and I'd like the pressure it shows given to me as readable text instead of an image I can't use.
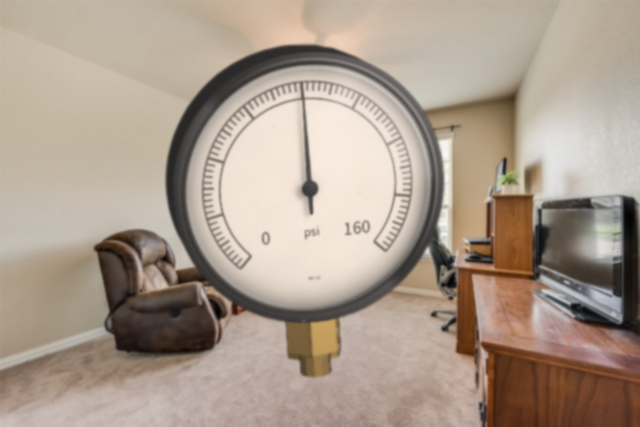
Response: 80 psi
